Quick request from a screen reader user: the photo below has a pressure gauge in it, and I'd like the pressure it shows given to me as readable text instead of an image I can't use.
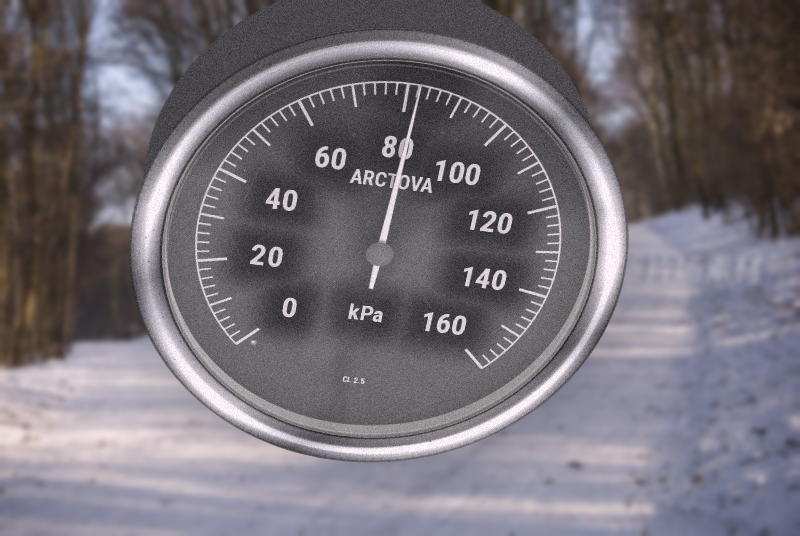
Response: 82 kPa
